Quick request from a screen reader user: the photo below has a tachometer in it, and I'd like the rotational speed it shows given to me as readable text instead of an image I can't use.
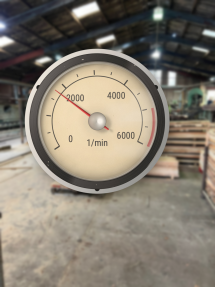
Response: 1750 rpm
